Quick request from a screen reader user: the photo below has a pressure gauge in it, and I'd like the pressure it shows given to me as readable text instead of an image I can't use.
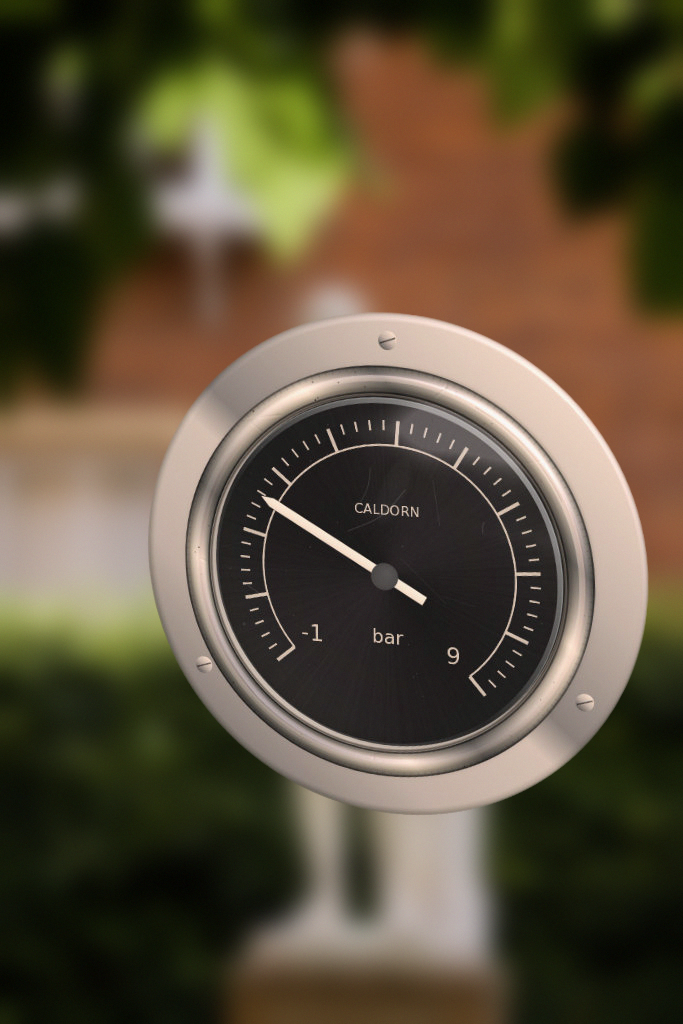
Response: 1.6 bar
